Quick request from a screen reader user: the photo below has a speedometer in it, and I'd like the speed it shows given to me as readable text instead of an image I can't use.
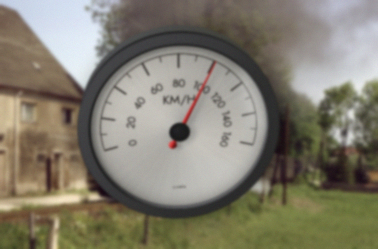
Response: 100 km/h
